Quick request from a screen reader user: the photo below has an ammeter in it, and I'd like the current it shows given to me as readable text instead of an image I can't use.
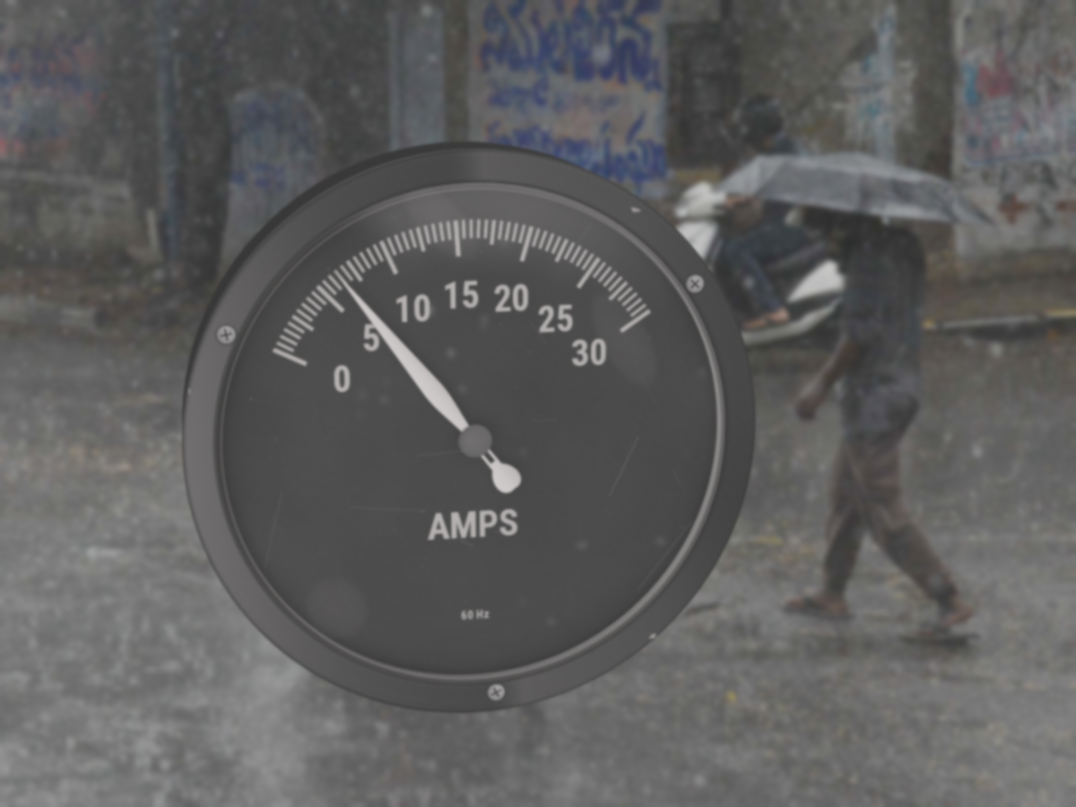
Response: 6.5 A
